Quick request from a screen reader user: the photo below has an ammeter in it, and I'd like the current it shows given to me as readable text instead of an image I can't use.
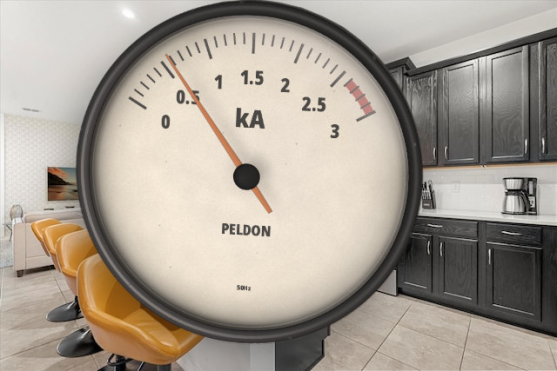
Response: 0.6 kA
